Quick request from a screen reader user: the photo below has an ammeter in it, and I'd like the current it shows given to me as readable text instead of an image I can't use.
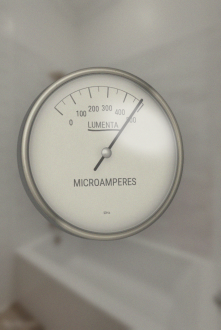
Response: 475 µA
